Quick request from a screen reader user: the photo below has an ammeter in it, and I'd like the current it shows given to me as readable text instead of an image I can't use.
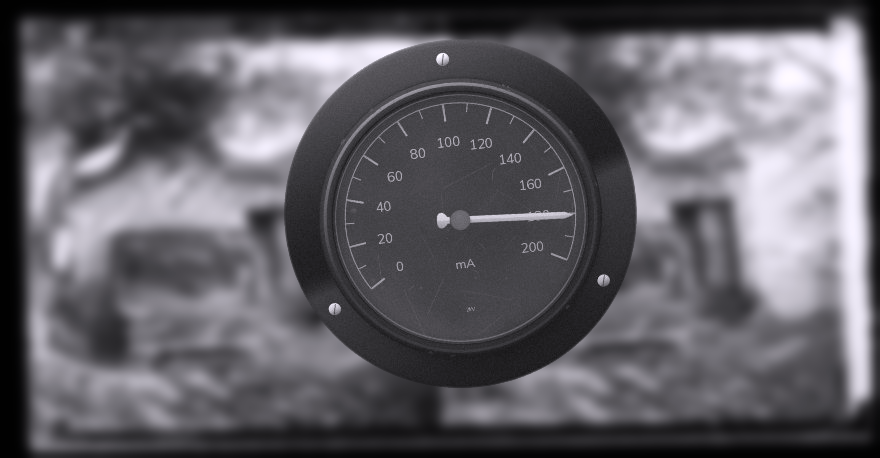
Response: 180 mA
